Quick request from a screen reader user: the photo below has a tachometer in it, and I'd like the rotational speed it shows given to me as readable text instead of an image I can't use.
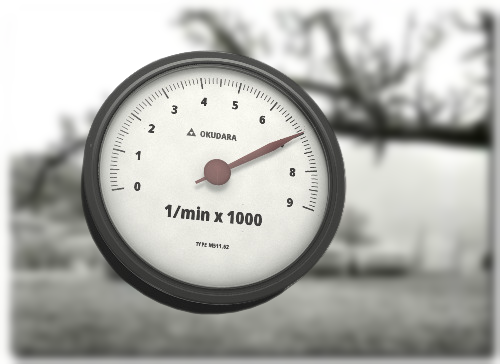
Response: 7000 rpm
